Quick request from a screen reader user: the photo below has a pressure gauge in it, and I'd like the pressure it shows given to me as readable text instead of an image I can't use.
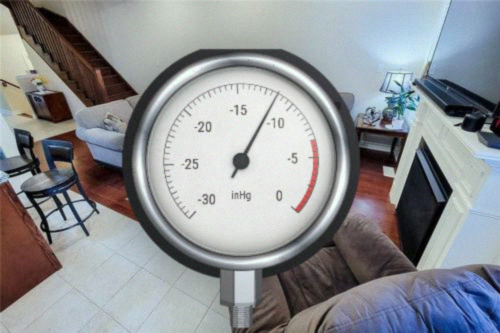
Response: -11.5 inHg
